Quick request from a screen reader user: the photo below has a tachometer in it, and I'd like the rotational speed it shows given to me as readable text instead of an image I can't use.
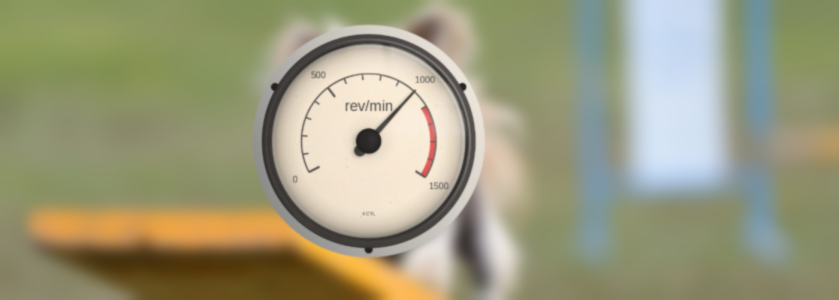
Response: 1000 rpm
